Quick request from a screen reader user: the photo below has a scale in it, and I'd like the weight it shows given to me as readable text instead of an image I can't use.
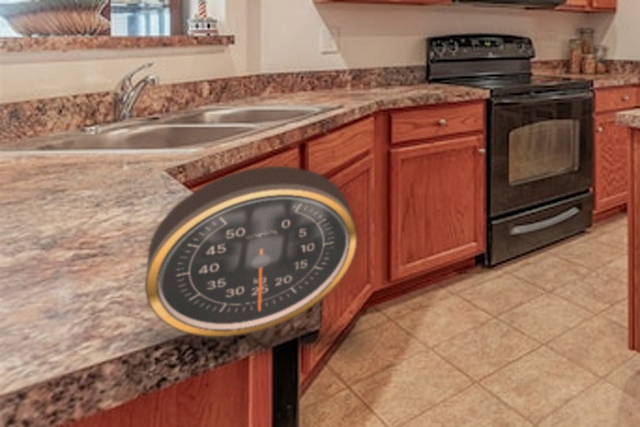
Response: 25 kg
